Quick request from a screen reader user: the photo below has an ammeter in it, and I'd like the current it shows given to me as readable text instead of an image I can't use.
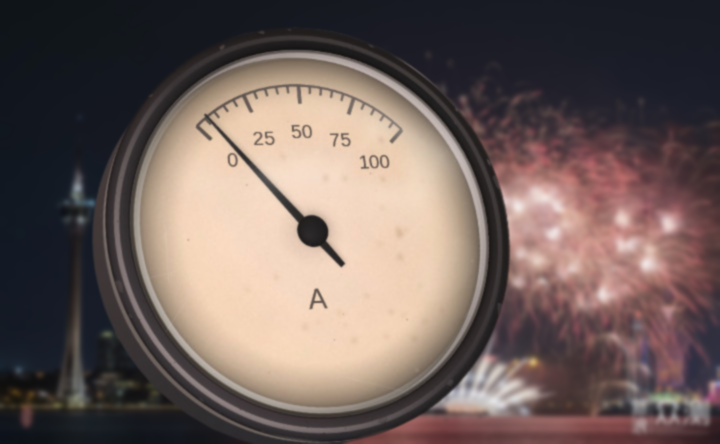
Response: 5 A
